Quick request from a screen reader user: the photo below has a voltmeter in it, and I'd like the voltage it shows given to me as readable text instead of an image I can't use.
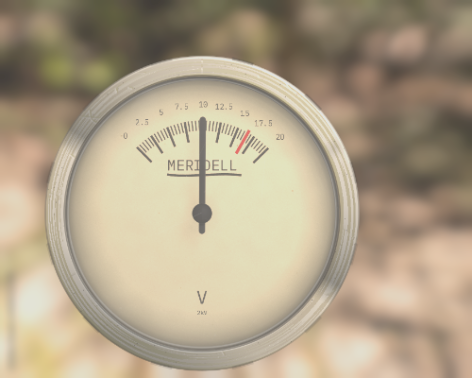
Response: 10 V
